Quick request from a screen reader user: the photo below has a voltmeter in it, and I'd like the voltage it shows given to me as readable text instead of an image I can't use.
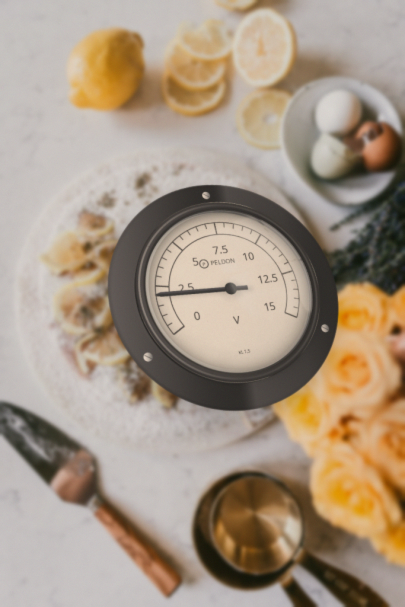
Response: 2 V
